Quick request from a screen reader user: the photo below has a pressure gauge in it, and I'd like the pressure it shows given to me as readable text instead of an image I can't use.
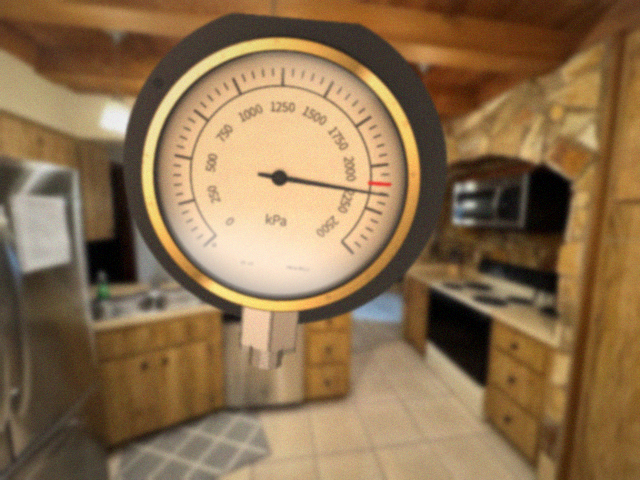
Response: 2150 kPa
